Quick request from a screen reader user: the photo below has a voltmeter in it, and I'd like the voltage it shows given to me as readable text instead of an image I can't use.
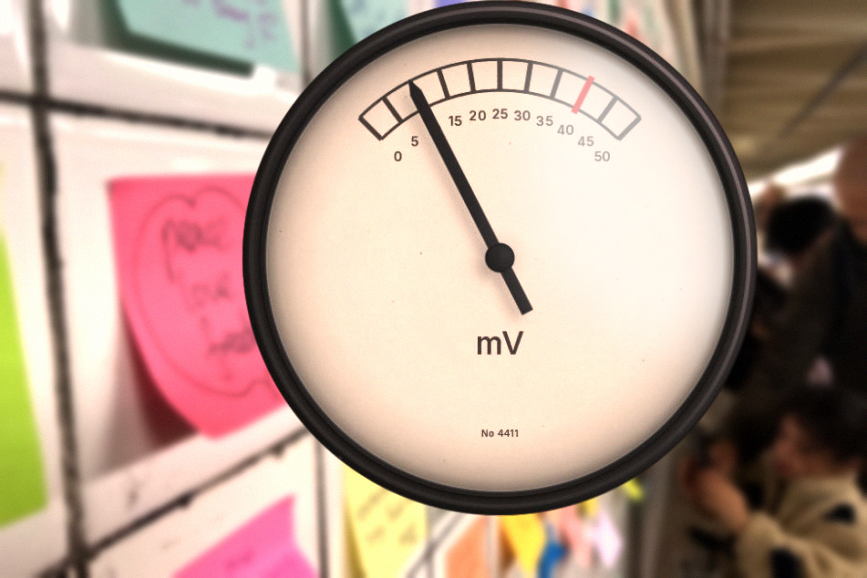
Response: 10 mV
